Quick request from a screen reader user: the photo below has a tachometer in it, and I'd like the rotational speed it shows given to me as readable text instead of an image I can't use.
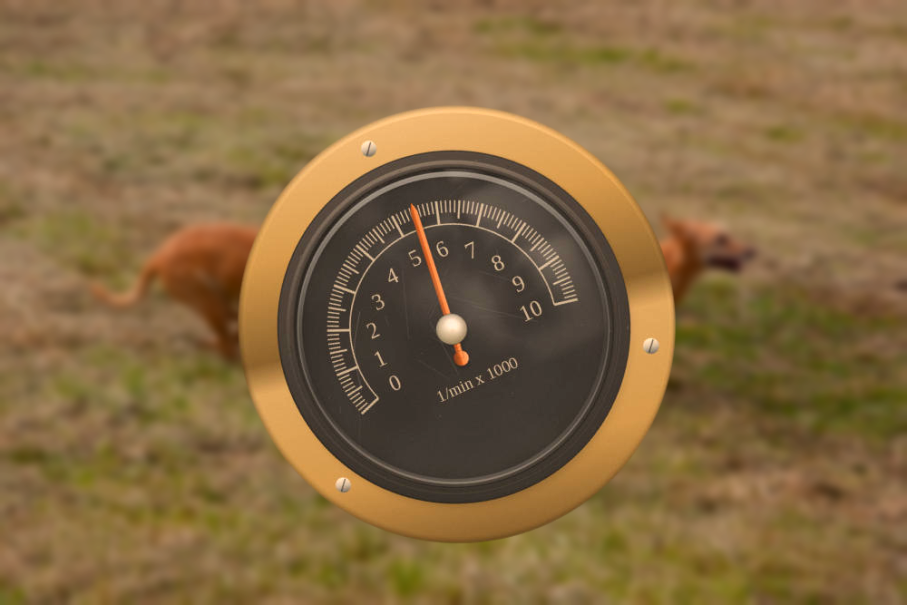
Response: 5500 rpm
